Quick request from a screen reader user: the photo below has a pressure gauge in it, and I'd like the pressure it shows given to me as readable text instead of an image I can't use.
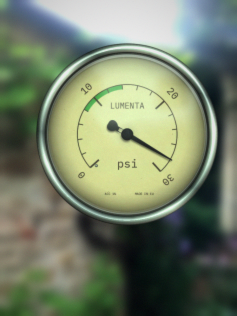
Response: 28 psi
